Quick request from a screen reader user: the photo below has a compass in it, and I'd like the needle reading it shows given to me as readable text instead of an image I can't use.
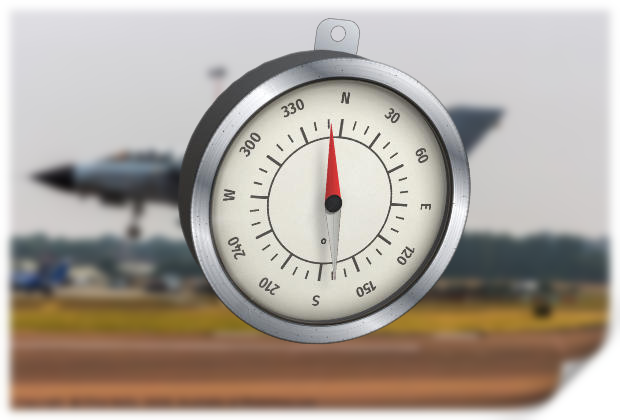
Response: 350 °
